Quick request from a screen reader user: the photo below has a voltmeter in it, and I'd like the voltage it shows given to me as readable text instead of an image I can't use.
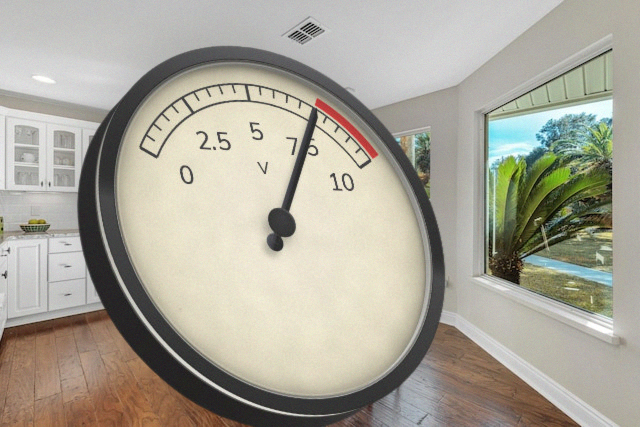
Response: 7.5 V
